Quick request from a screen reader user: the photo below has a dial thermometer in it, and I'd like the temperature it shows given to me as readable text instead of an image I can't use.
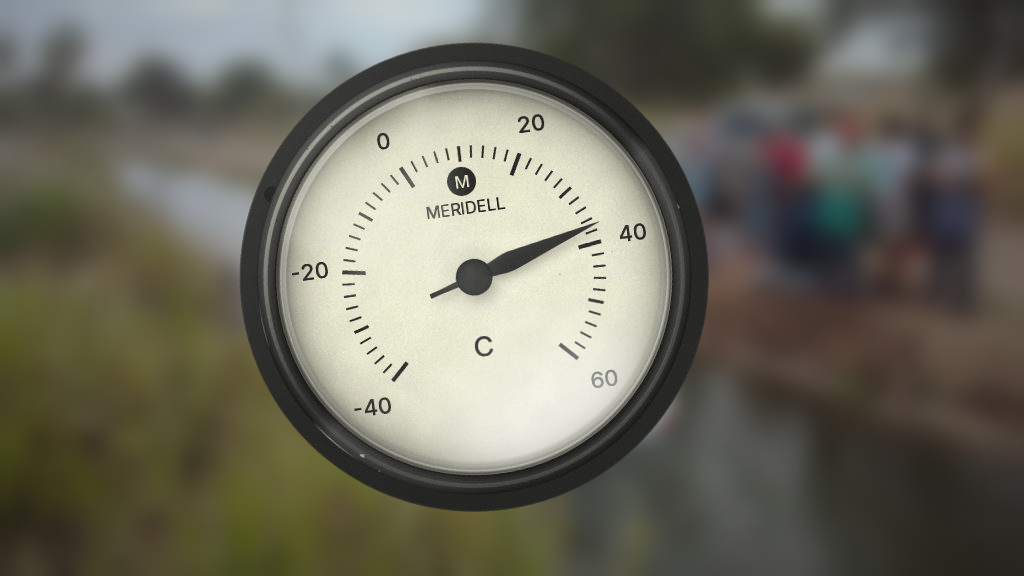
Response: 37 °C
